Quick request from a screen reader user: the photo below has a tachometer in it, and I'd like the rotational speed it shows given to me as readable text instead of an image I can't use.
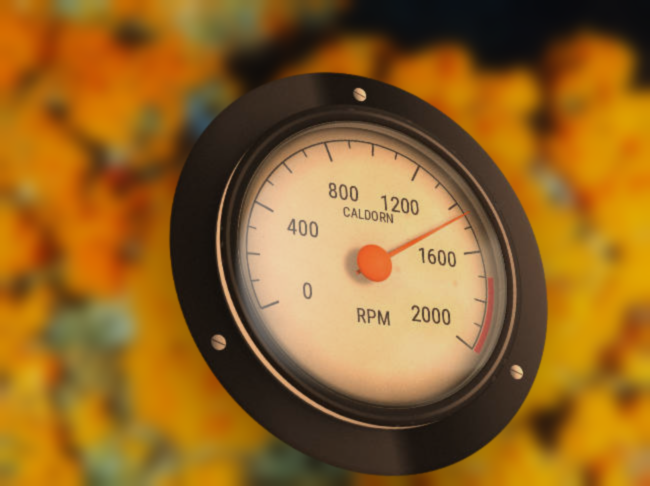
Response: 1450 rpm
